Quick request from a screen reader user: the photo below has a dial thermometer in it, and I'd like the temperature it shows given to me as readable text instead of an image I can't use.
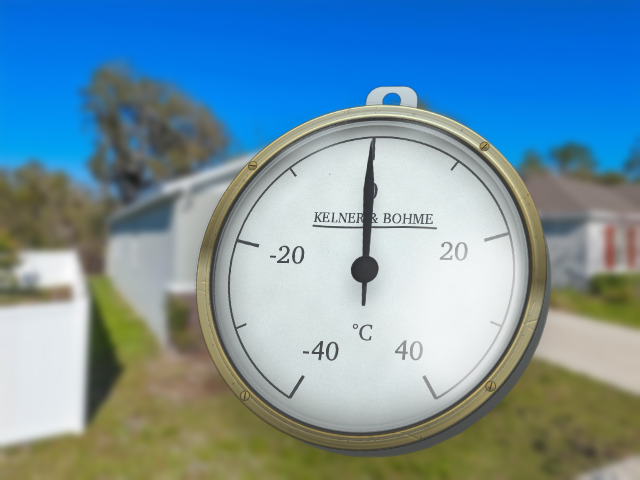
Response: 0 °C
